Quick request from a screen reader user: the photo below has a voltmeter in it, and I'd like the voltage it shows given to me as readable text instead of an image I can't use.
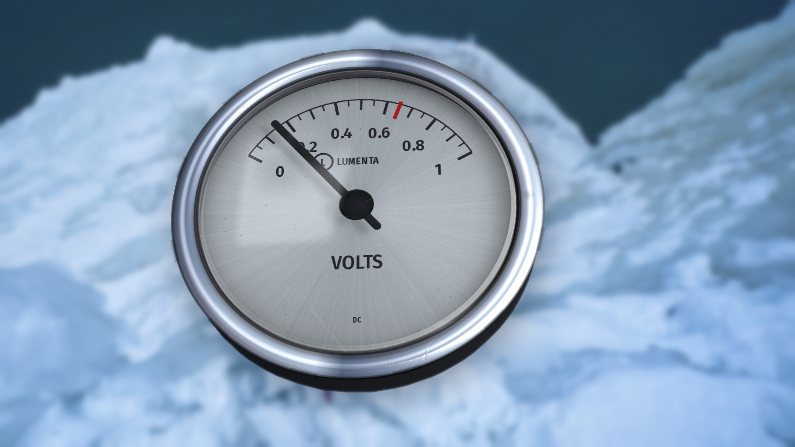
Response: 0.15 V
